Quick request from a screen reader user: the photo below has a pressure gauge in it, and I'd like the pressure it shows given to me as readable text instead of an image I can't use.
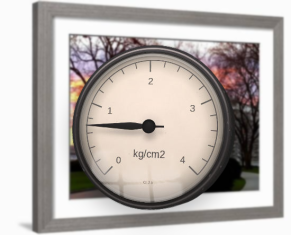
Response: 0.7 kg/cm²
